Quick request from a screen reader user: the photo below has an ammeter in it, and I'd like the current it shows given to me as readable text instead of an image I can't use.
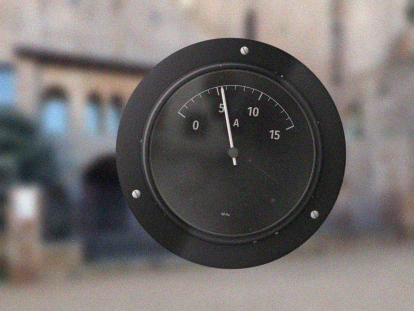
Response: 5.5 A
